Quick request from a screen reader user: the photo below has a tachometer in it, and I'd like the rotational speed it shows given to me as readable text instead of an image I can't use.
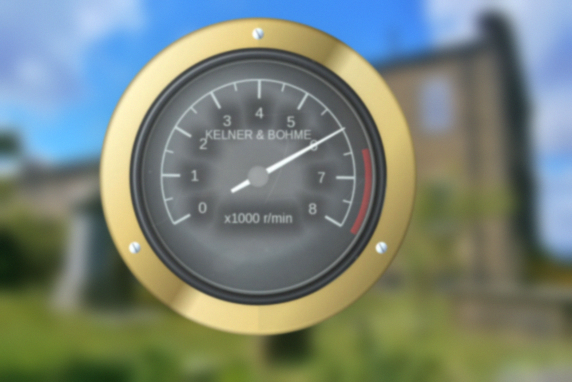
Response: 6000 rpm
